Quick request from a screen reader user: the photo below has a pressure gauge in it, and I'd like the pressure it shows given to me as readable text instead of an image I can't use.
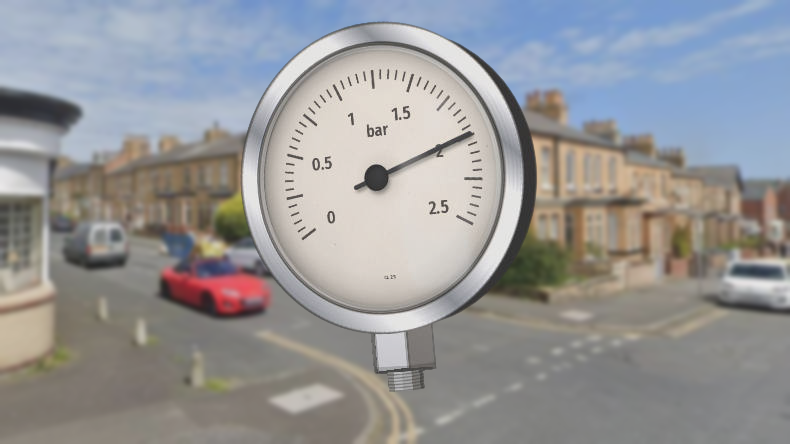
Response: 2 bar
